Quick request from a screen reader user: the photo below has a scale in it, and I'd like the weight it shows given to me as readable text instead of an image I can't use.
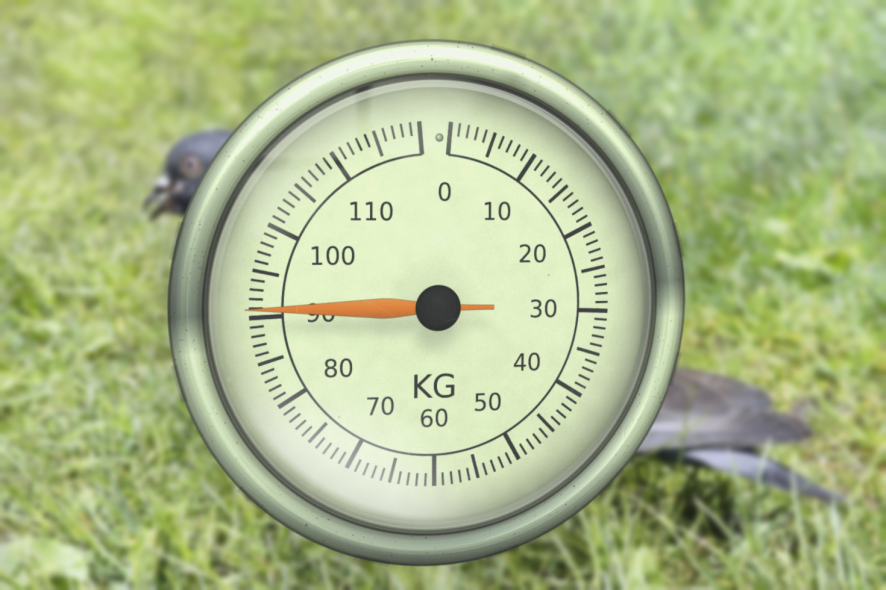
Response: 91 kg
